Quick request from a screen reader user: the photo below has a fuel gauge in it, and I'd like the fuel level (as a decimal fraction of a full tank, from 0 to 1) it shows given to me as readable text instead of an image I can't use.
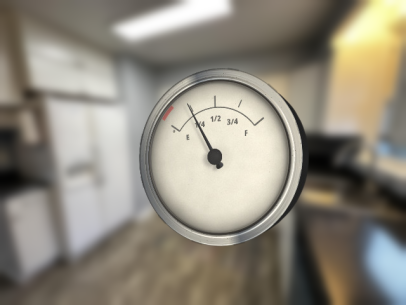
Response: 0.25
